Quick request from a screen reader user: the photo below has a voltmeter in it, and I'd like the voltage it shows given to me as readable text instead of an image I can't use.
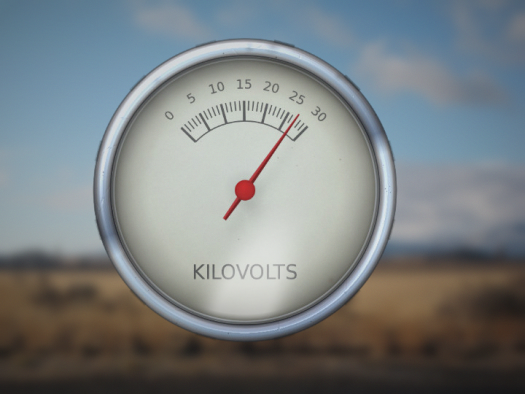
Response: 27 kV
